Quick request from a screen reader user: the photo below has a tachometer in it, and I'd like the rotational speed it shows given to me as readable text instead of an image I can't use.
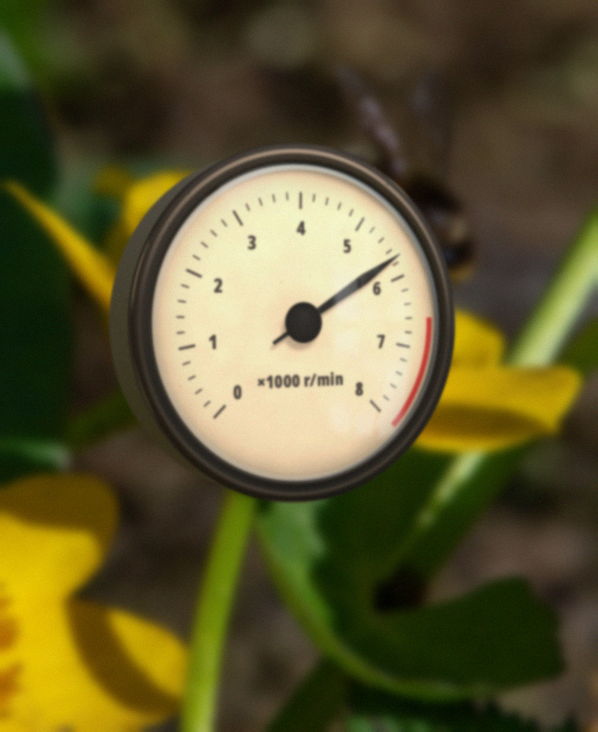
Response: 5700 rpm
